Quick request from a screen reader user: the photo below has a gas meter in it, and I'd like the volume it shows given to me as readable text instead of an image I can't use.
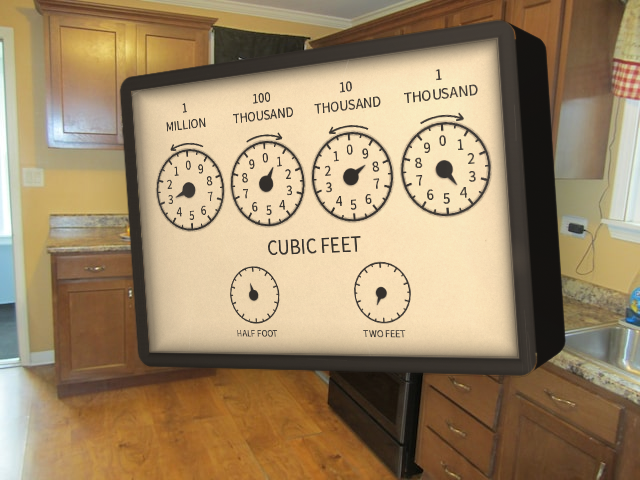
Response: 308400 ft³
